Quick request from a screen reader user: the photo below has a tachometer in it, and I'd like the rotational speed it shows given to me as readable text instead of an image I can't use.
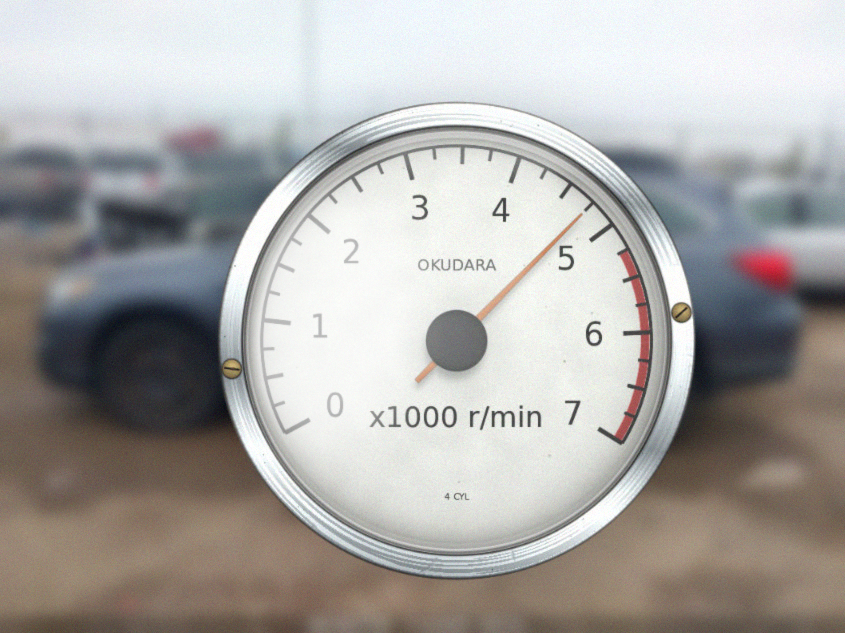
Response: 4750 rpm
